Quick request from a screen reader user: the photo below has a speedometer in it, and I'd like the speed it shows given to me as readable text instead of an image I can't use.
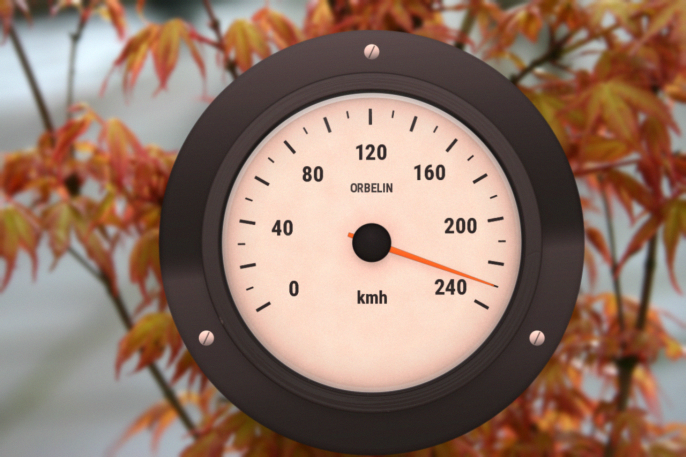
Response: 230 km/h
